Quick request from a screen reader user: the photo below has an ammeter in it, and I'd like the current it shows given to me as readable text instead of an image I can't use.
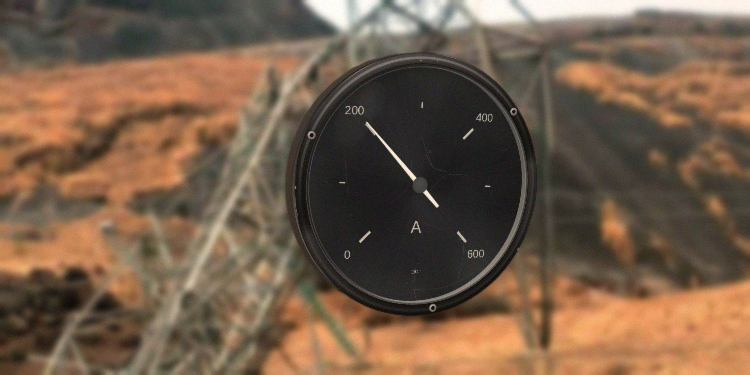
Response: 200 A
